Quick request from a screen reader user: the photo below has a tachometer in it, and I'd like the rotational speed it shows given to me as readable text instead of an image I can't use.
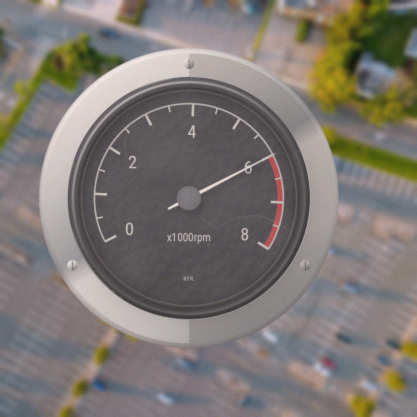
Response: 6000 rpm
